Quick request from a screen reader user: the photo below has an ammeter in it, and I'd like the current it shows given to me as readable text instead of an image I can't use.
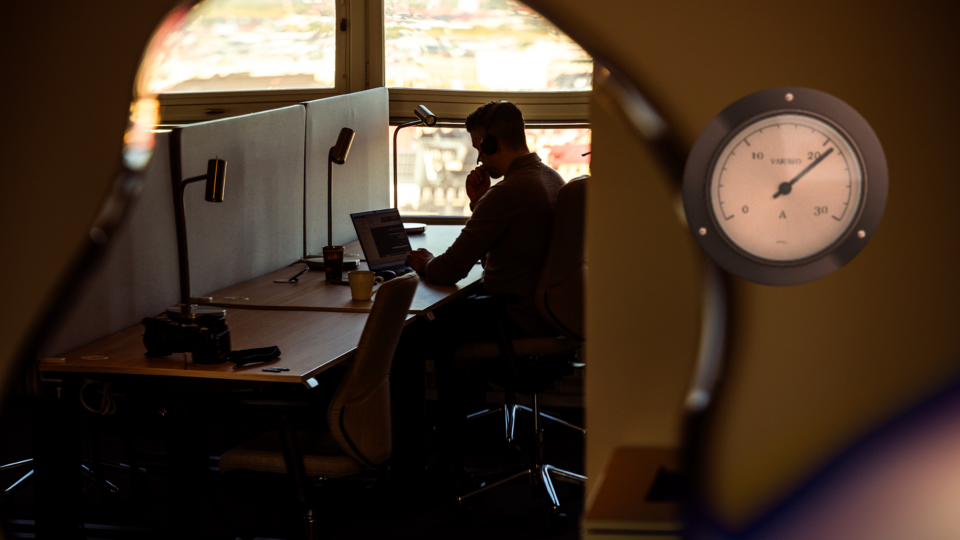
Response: 21 A
